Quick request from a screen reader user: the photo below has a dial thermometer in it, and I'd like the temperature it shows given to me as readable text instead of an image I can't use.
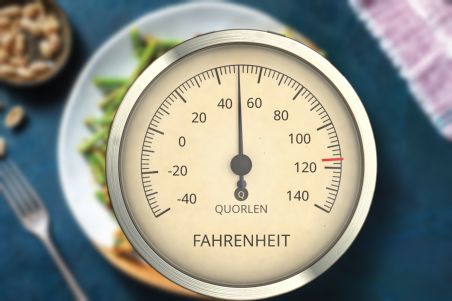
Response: 50 °F
